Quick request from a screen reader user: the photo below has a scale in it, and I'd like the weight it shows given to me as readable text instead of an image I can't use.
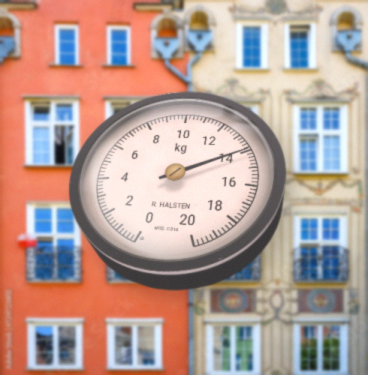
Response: 14 kg
